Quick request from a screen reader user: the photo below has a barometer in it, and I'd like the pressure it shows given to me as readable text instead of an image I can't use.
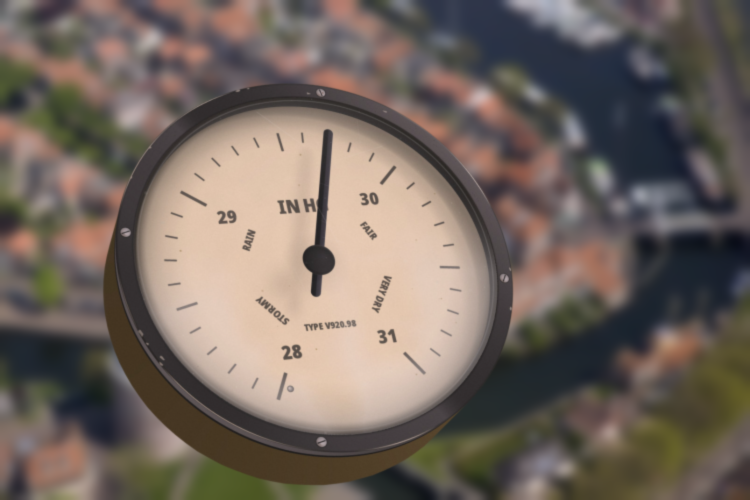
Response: 29.7 inHg
